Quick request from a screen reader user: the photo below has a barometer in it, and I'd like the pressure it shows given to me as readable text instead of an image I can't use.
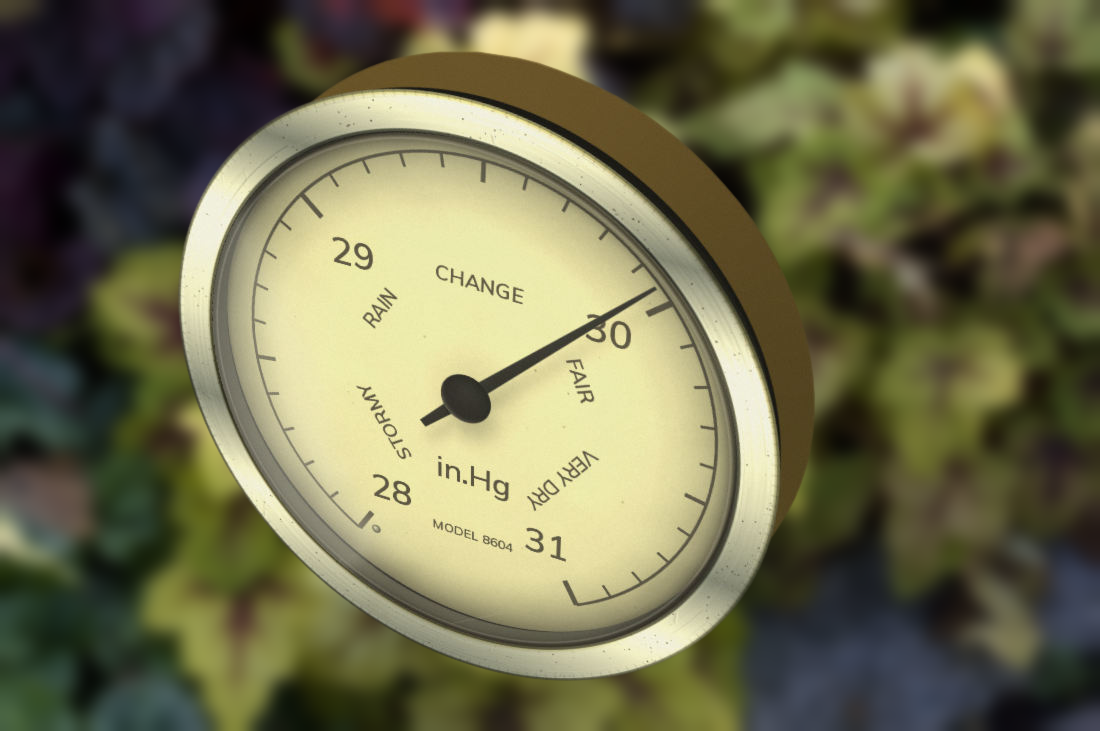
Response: 29.95 inHg
